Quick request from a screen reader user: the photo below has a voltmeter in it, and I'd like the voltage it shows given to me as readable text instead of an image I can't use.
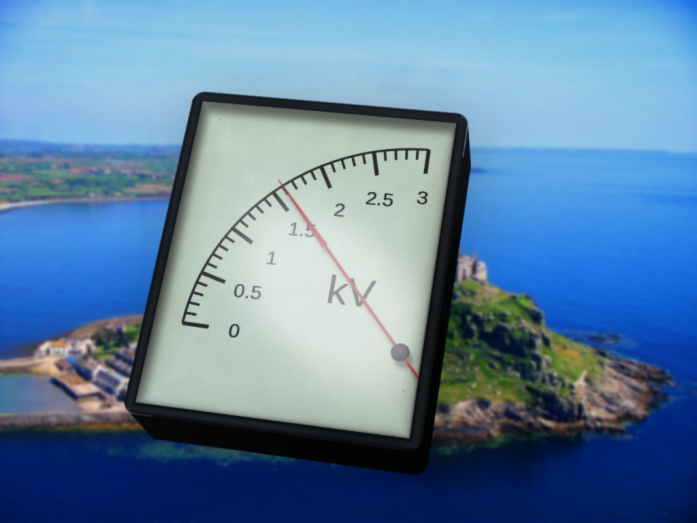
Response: 1.6 kV
